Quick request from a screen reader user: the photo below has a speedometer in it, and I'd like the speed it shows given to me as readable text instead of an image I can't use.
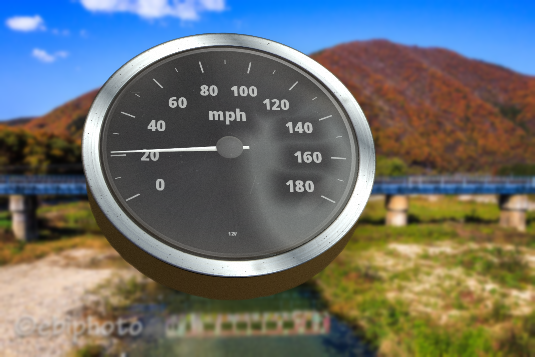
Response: 20 mph
